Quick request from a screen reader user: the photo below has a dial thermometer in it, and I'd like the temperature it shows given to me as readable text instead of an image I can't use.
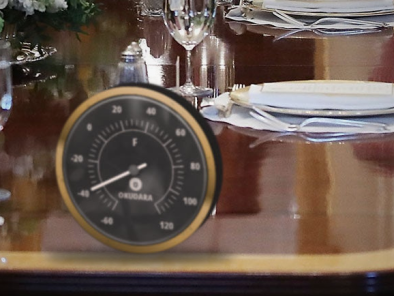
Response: -40 °F
